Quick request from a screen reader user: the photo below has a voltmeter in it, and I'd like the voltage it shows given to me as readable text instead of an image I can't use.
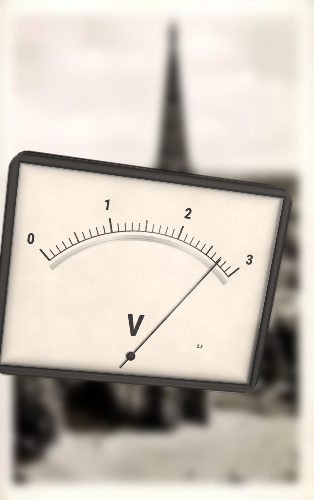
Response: 2.7 V
